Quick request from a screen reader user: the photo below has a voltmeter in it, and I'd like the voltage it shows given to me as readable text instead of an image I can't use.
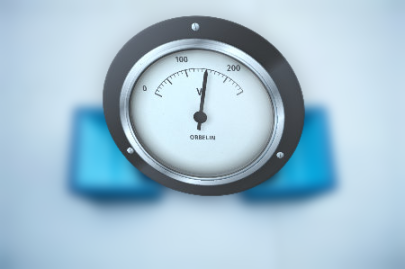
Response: 150 V
